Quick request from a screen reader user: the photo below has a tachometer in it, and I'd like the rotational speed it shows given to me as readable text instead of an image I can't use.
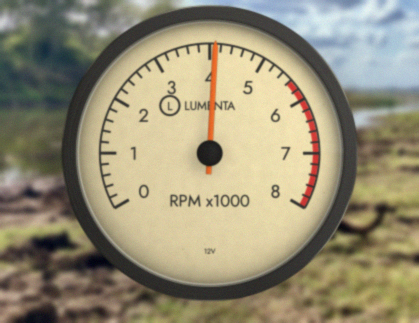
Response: 4100 rpm
